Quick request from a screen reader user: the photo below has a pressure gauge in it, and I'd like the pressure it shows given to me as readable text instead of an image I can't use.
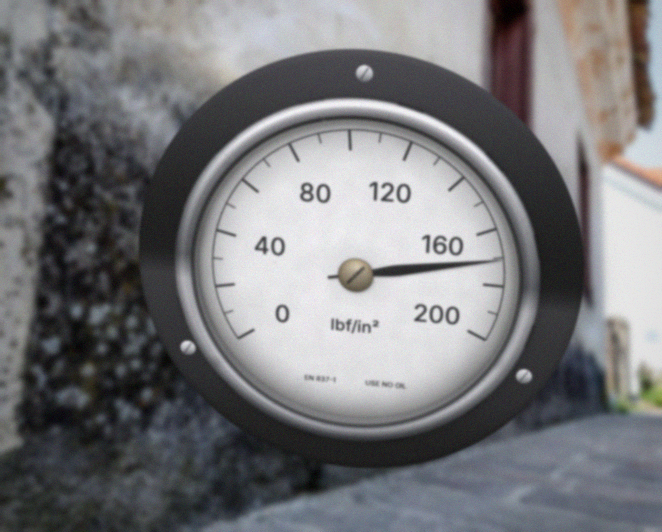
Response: 170 psi
